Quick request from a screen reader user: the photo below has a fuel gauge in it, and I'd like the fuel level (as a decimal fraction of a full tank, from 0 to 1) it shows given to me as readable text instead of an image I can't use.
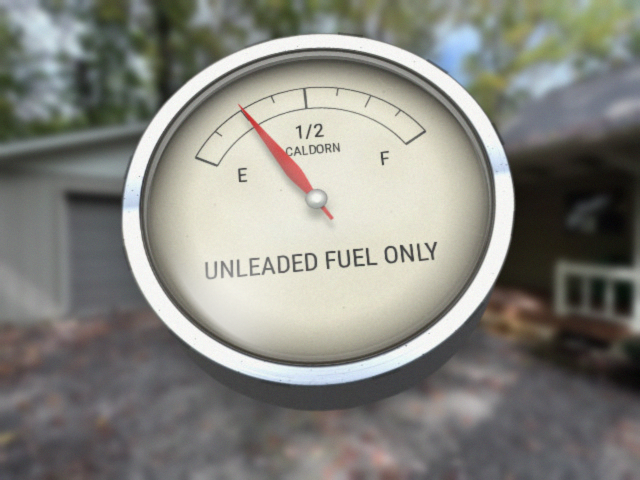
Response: 0.25
